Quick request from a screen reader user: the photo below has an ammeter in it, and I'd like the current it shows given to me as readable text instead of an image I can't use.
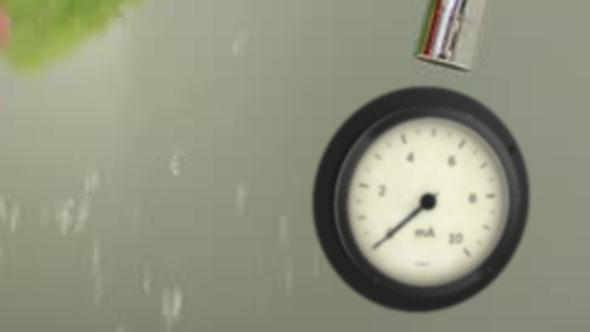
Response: 0 mA
